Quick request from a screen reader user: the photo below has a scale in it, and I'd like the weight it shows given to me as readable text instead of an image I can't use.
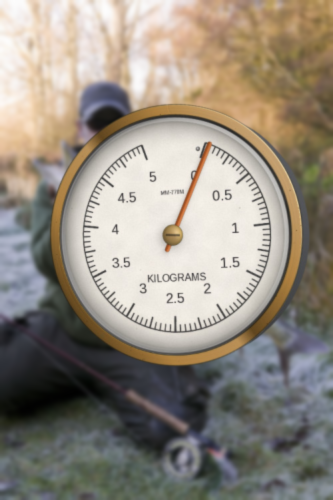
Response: 0.05 kg
